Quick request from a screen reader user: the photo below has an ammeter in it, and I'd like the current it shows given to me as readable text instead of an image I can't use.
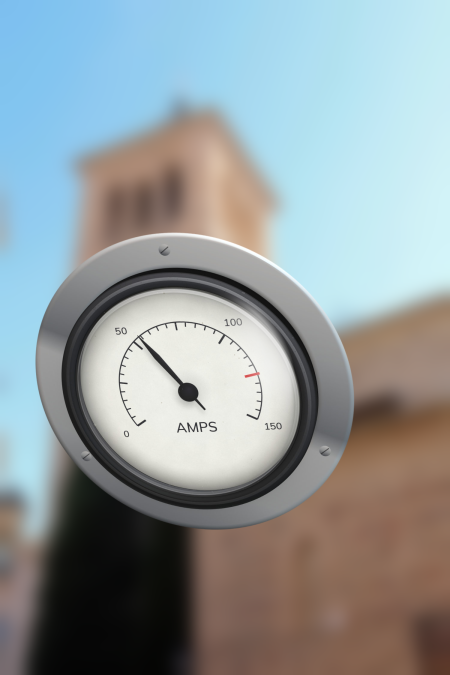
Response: 55 A
